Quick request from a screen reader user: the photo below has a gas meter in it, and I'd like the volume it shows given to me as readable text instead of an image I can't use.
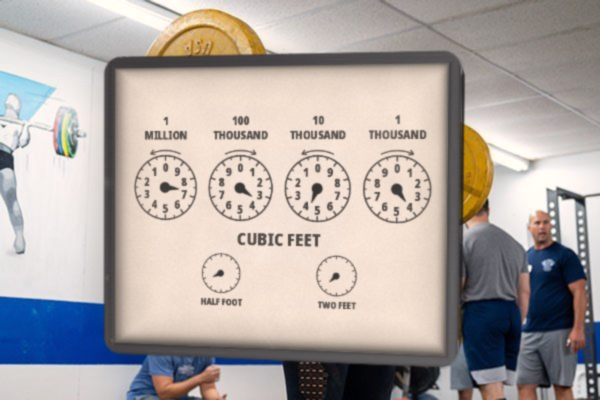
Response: 734400 ft³
